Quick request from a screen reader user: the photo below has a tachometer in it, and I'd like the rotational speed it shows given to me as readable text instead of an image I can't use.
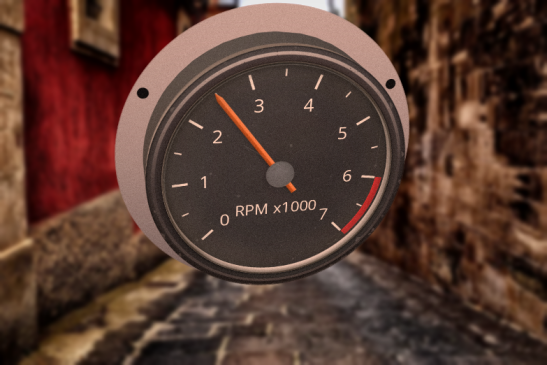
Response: 2500 rpm
